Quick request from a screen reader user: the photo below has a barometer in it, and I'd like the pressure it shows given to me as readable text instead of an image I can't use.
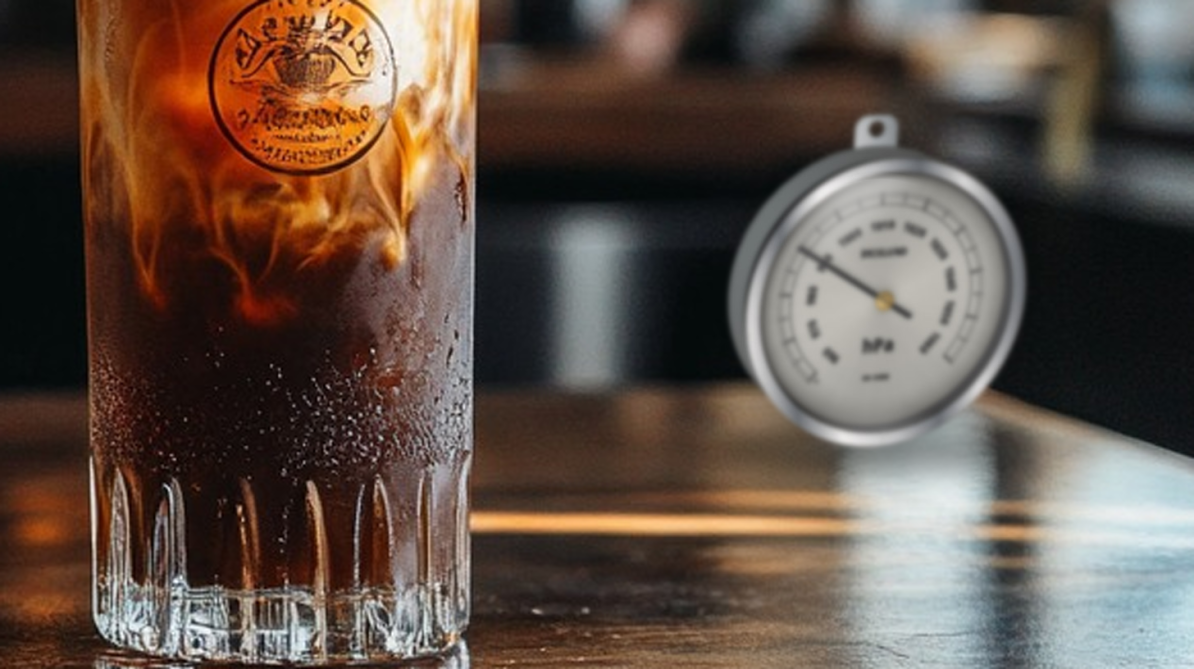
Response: 990 hPa
